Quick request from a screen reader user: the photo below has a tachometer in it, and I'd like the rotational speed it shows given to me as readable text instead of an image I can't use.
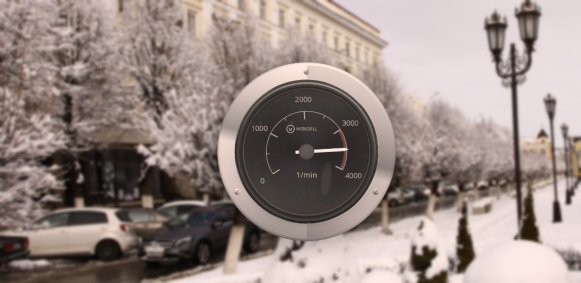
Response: 3500 rpm
